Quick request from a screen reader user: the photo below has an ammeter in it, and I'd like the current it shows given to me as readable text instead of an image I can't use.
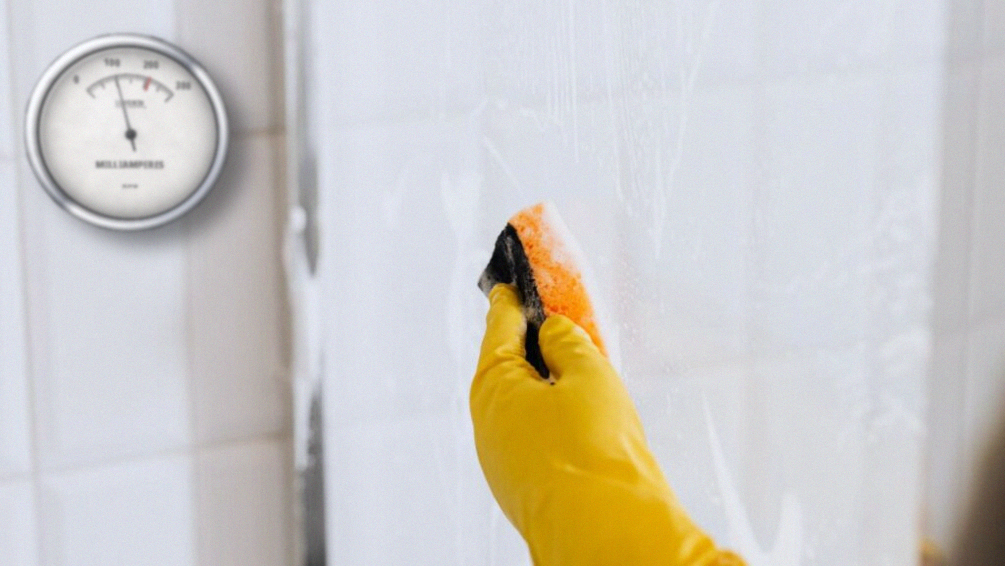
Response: 100 mA
